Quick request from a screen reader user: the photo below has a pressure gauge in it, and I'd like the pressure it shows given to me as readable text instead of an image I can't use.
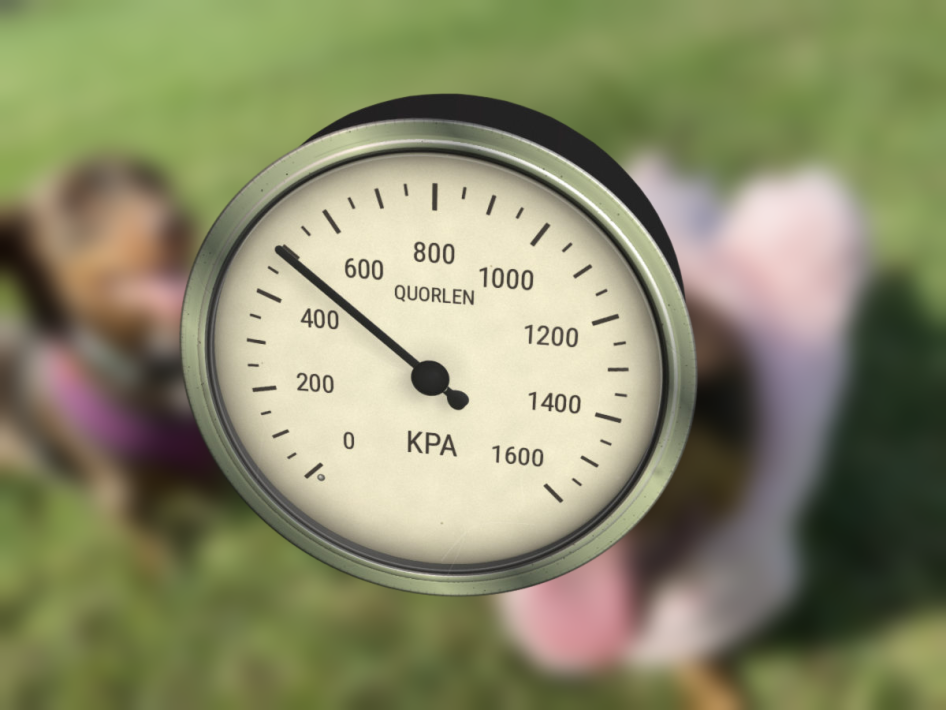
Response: 500 kPa
